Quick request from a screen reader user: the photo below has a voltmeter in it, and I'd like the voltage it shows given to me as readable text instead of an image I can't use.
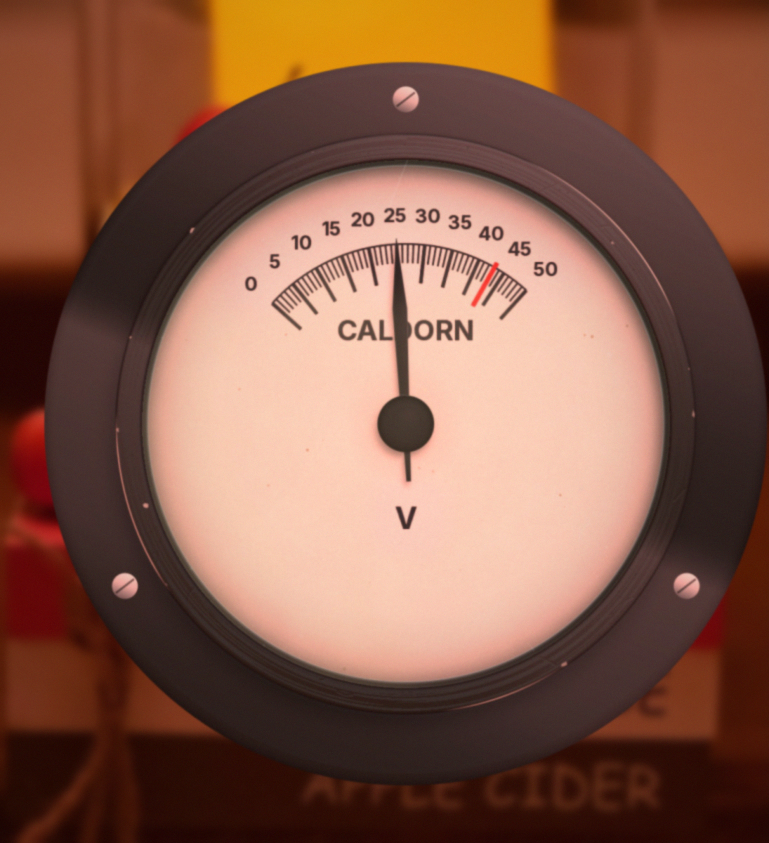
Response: 25 V
